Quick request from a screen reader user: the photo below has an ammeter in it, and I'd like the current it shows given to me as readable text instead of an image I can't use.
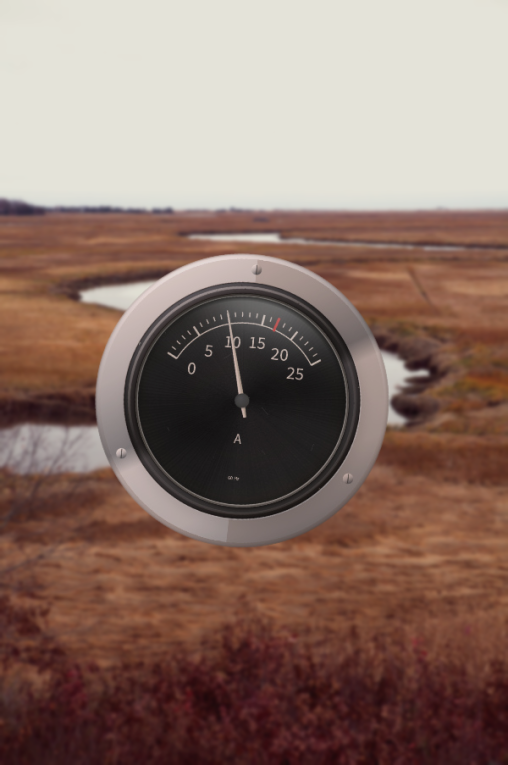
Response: 10 A
